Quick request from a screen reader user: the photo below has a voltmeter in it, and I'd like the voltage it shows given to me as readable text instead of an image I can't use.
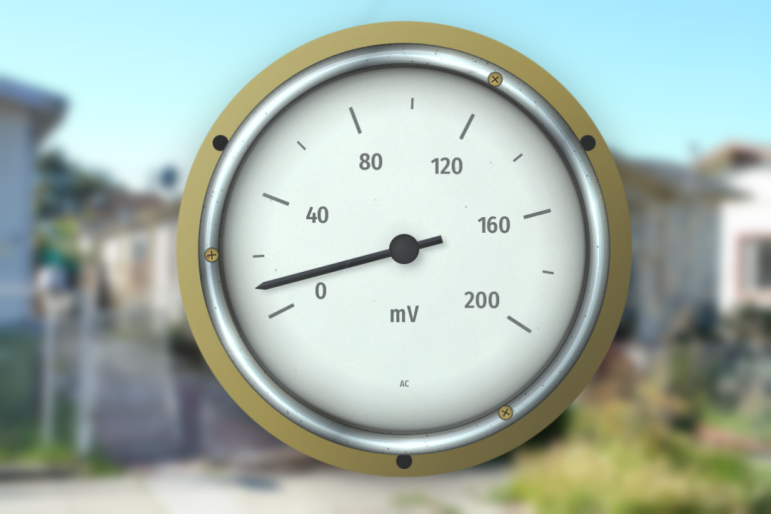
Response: 10 mV
